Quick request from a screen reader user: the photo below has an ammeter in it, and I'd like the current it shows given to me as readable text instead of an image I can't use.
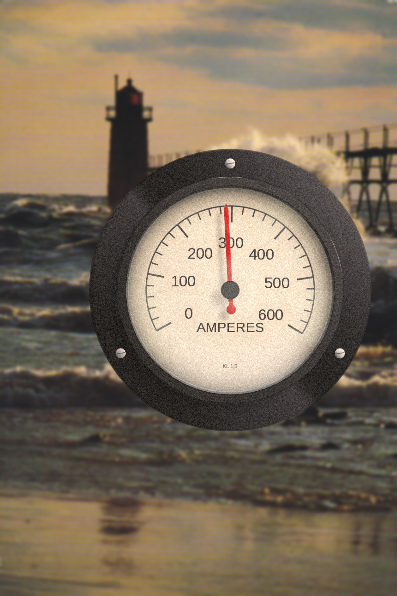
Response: 290 A
